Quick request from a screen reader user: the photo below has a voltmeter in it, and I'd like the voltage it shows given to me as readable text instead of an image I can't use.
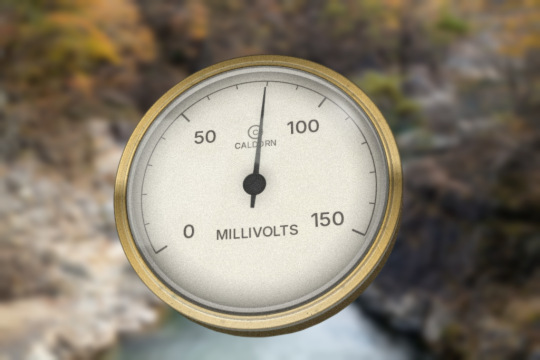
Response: 80 mV
